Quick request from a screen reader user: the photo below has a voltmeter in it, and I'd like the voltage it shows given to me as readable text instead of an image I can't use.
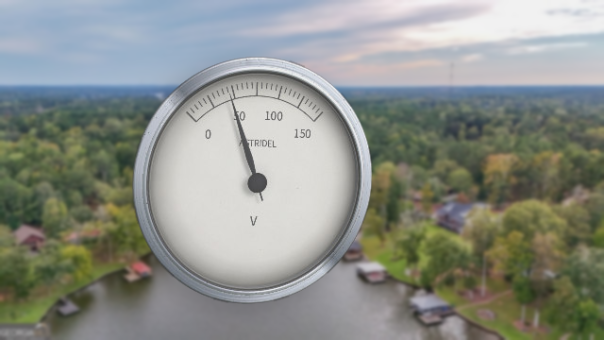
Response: 45 V
